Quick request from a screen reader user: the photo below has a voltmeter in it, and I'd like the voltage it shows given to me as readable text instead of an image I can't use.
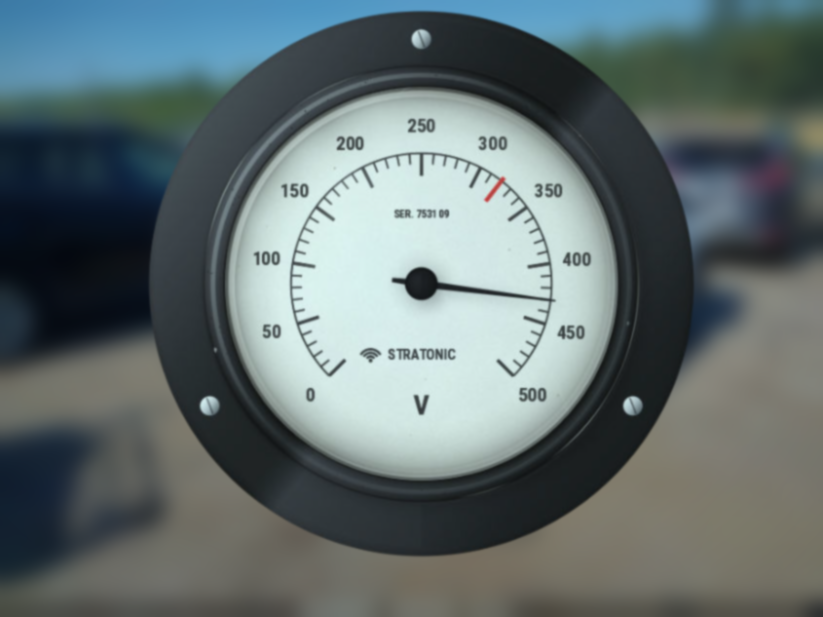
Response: 430 V
